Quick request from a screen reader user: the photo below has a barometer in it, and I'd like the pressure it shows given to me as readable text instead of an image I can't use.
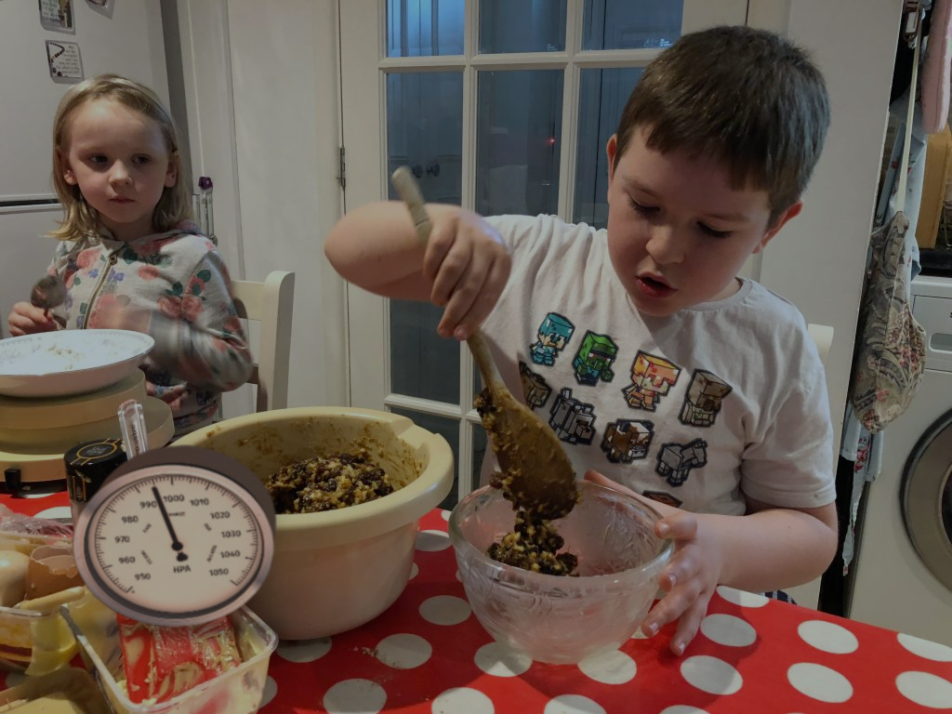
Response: 995 hPa
